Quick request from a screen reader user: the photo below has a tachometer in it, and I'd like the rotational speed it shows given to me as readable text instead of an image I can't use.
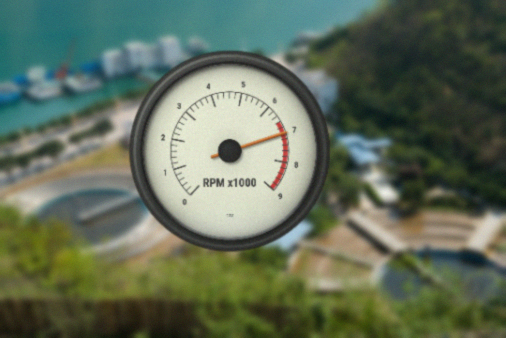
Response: 7000 rpm
